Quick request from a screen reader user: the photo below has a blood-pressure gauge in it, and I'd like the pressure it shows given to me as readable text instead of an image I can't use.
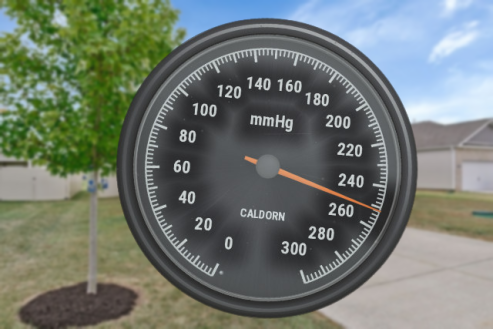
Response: 252 mmHg
